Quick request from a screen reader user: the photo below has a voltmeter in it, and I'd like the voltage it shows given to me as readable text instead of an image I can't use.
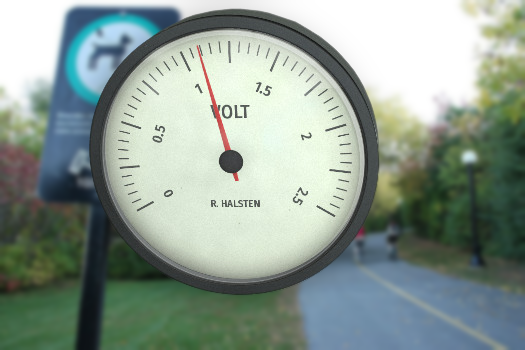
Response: 1.1 V
